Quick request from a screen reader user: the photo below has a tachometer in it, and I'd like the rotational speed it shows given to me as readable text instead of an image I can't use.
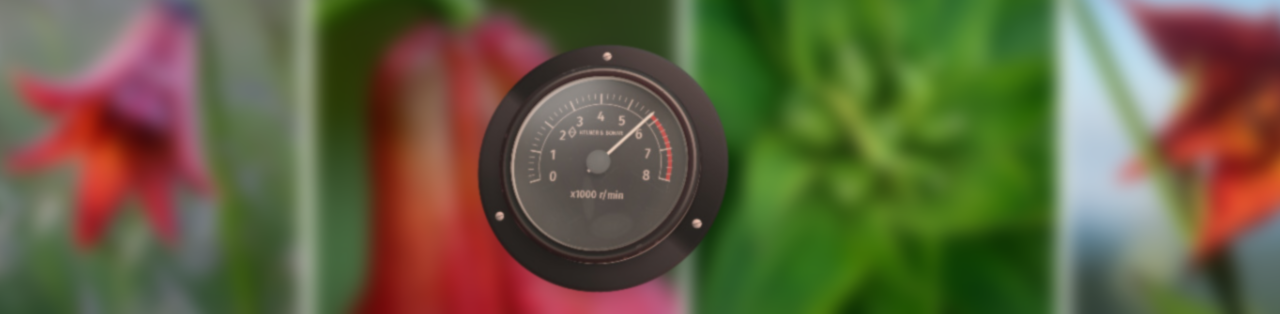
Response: 5800 rpm
